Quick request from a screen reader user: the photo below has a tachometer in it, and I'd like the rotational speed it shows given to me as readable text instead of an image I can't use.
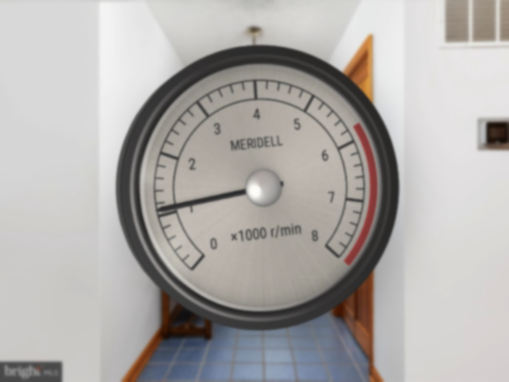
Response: 1100 rpm
